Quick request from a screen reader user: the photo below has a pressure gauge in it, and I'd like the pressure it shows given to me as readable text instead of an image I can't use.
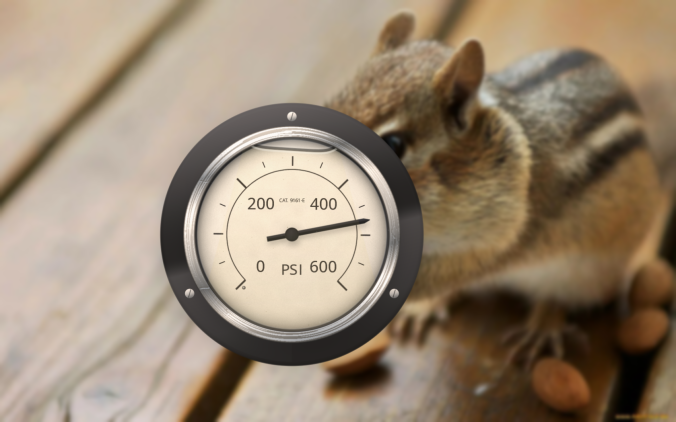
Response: 475 psi
